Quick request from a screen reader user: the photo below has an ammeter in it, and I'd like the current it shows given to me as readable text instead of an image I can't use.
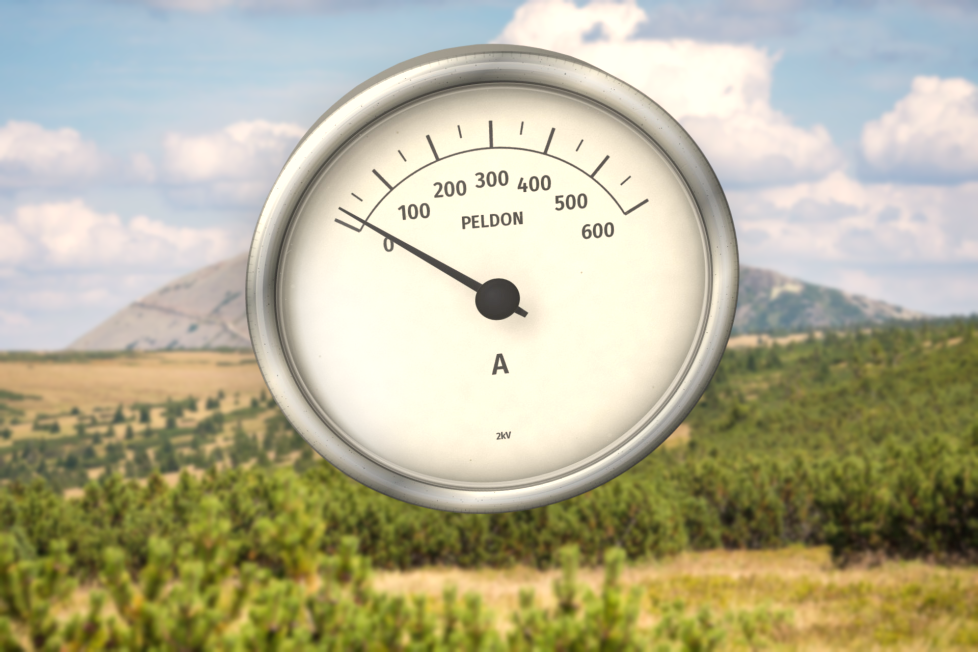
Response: 25 A
